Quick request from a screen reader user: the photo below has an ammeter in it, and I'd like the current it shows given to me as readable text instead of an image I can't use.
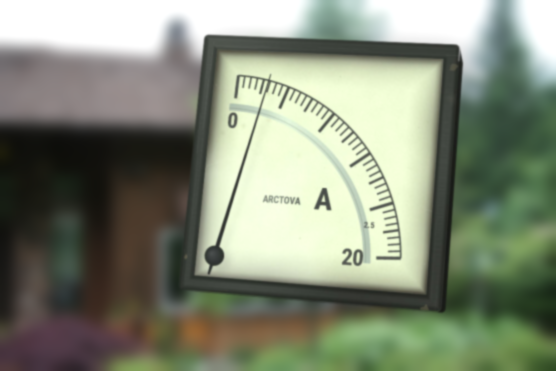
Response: 2.5 A
